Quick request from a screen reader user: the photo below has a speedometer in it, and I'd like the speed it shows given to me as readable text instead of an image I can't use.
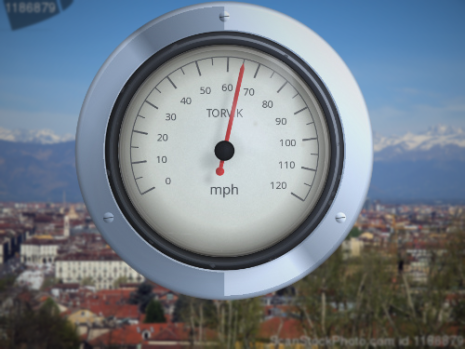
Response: 65 mph
